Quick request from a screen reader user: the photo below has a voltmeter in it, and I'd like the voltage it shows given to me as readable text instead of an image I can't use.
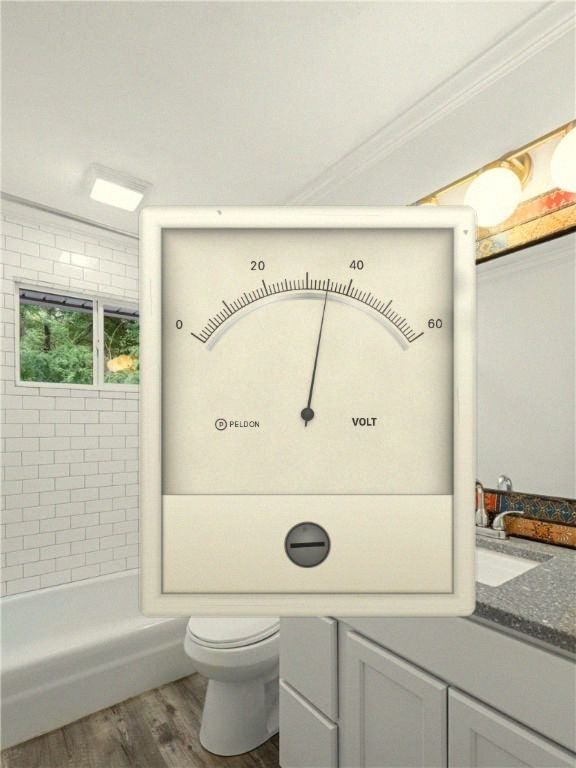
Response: 35 V
